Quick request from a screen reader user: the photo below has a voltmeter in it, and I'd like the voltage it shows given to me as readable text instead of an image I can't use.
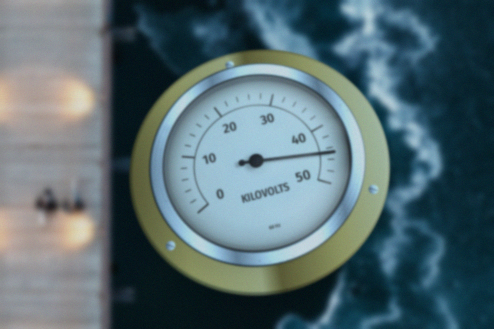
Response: 45 kV
